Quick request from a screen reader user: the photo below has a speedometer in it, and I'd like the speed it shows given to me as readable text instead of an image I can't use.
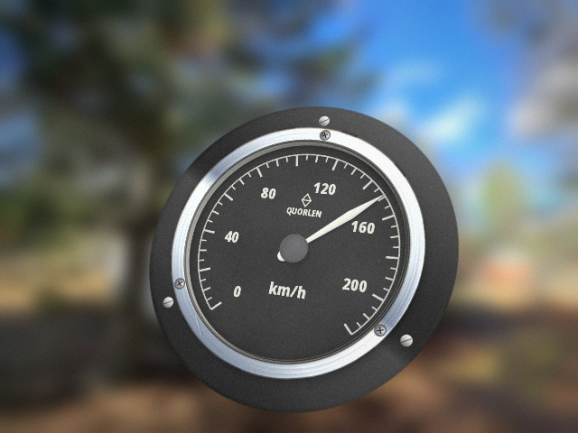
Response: 150 km/h
